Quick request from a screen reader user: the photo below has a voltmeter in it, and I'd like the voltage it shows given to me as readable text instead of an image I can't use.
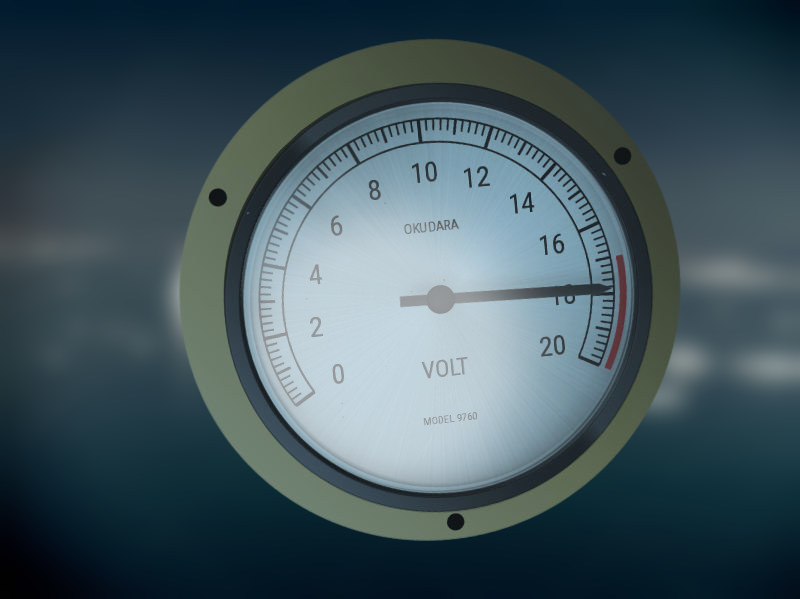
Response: 17.8 V
